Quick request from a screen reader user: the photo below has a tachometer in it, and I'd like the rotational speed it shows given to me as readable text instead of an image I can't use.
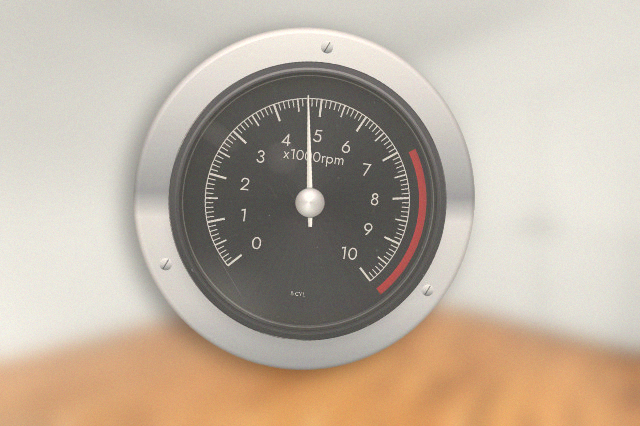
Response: 4700 rpm
